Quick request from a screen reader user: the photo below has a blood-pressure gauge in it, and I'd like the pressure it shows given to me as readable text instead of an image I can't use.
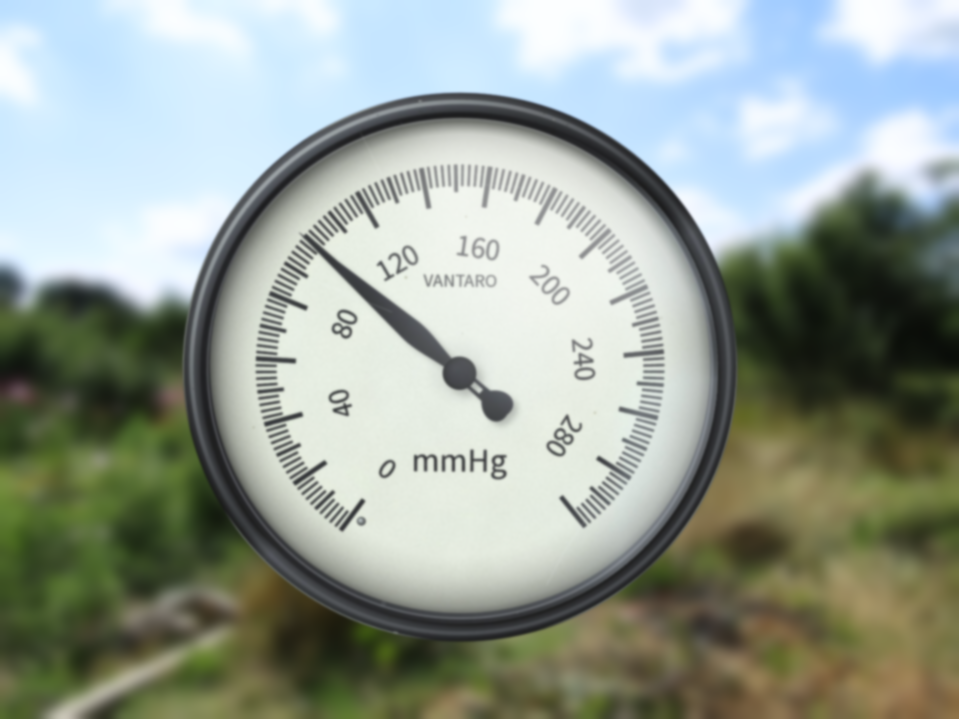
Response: 100 mmHg
